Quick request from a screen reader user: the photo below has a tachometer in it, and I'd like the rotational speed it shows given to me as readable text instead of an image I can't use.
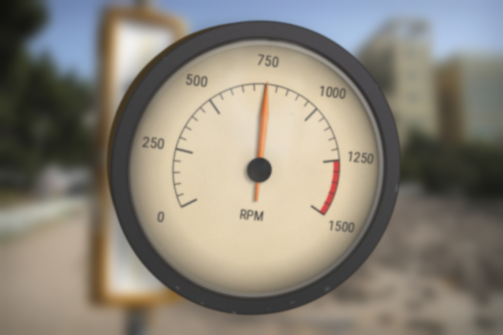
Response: 750 rpm
